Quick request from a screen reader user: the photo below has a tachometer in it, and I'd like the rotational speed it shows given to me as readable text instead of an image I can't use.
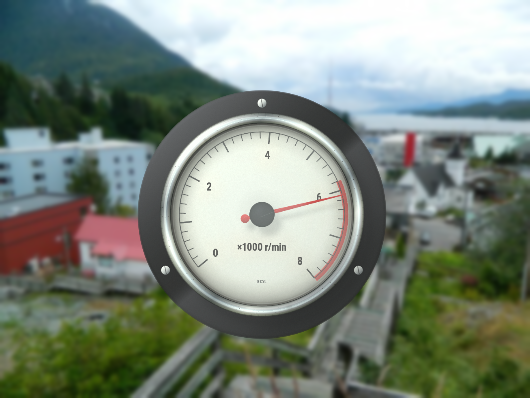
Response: 6100 rpm
